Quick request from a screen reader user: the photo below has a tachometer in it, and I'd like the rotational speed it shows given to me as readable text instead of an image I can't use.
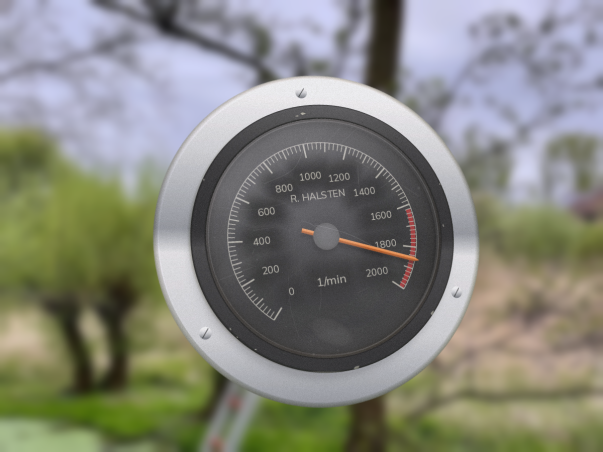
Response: 1860 rpm
